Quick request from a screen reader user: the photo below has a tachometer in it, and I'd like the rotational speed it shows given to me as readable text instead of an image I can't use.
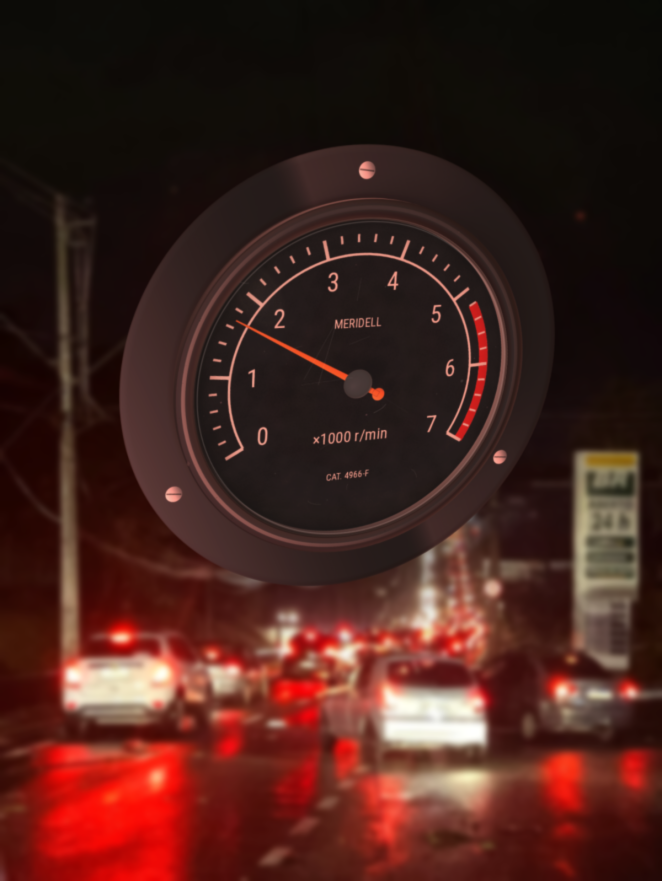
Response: 1700 rpm
